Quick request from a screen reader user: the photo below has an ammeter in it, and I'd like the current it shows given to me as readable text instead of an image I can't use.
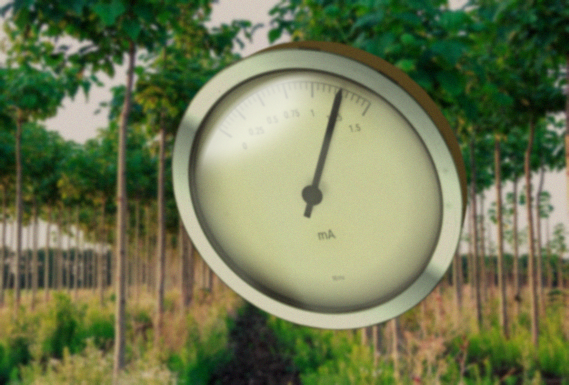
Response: 1.25 mA
